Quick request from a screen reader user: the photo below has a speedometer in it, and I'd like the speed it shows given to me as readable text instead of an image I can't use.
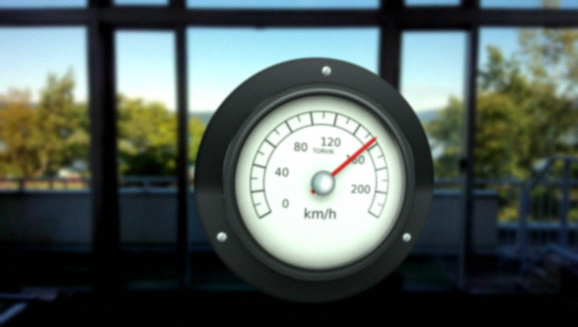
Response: 155 km/h
